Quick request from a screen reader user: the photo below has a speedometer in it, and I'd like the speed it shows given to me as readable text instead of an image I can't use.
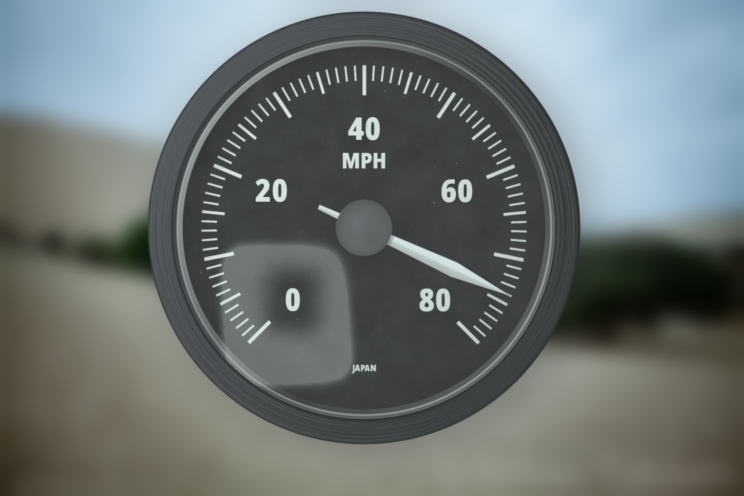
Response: 74 mph
